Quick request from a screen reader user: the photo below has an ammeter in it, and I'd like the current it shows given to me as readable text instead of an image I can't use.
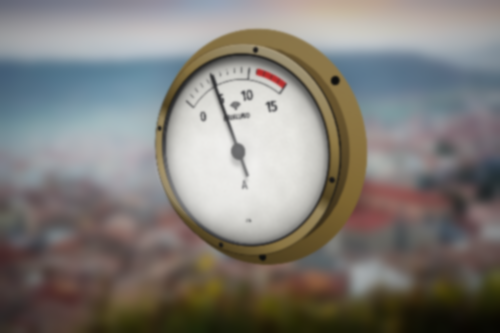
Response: 5 A
